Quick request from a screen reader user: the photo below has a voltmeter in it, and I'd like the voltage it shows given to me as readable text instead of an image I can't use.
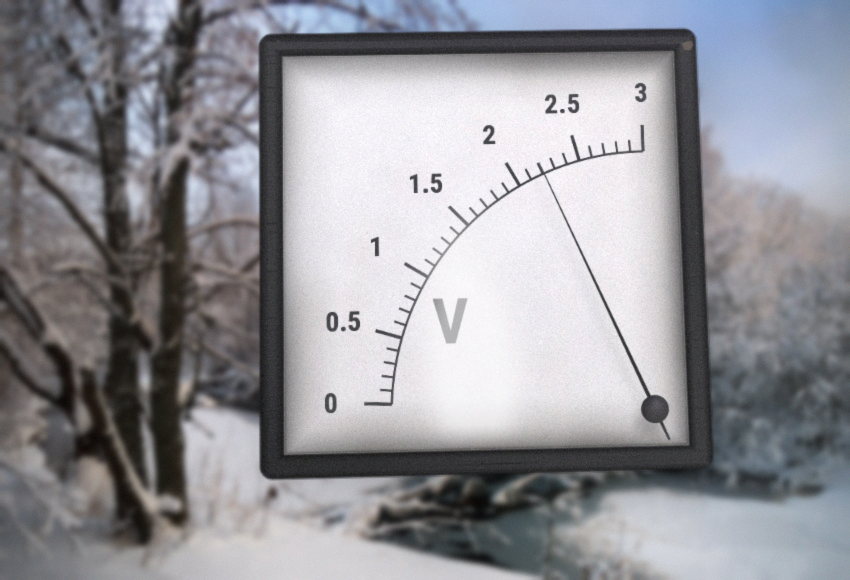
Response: 2.2 V
